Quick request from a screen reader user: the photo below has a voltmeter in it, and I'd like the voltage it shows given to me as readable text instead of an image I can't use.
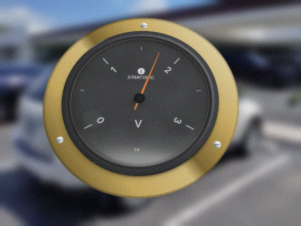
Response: 1.75 V
